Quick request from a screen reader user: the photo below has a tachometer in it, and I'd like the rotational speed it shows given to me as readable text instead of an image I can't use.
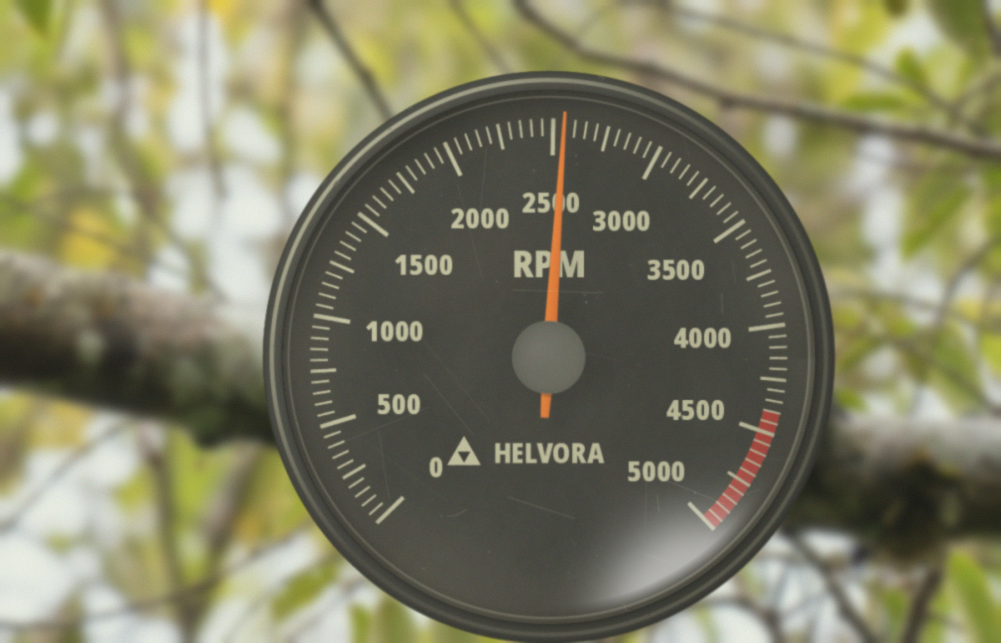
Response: 2550 rpm
